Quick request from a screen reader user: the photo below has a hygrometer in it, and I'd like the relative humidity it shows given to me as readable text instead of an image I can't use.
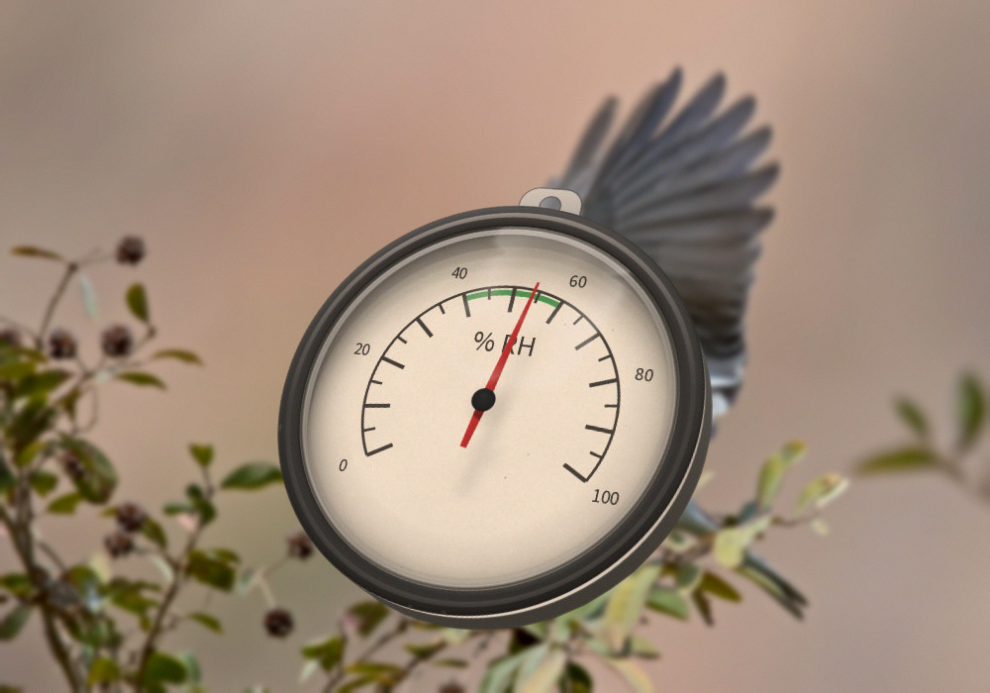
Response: 55 %
